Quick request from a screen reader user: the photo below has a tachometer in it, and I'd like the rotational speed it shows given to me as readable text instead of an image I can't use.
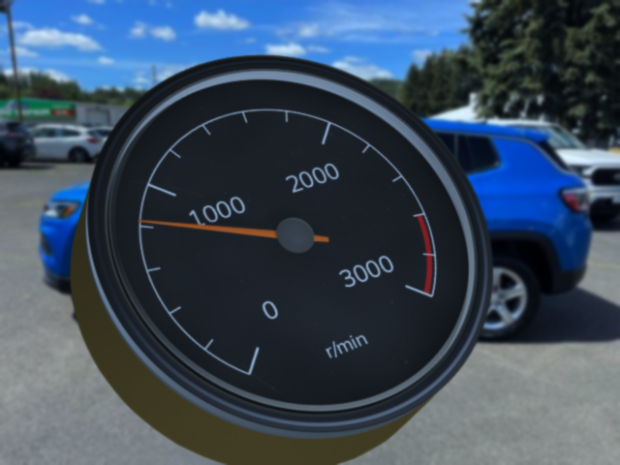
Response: 800 rpm
